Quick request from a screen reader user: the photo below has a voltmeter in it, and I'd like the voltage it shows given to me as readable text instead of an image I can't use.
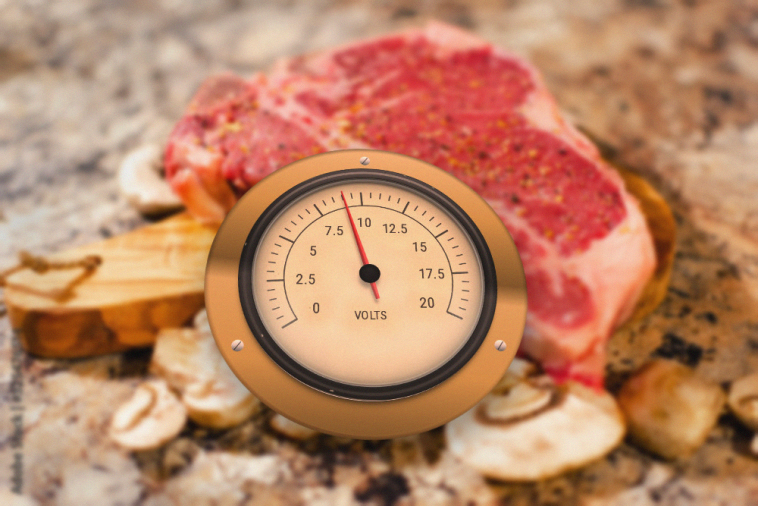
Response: 9 V
